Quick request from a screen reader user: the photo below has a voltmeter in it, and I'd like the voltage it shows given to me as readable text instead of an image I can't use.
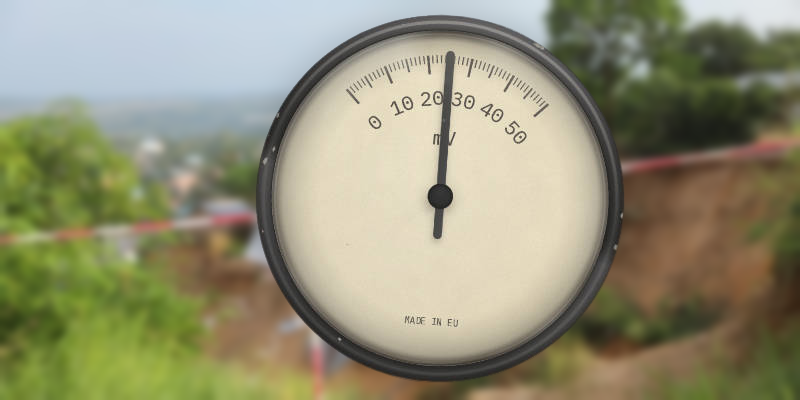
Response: 25 mV
